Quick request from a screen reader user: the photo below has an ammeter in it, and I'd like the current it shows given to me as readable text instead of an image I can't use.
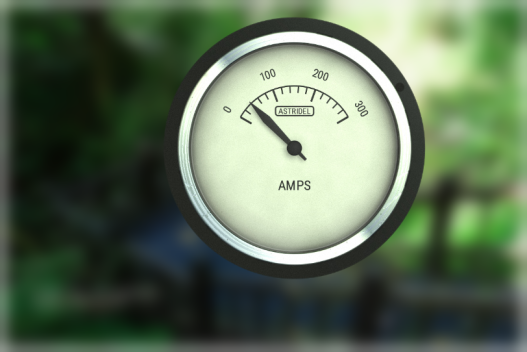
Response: 40 A
